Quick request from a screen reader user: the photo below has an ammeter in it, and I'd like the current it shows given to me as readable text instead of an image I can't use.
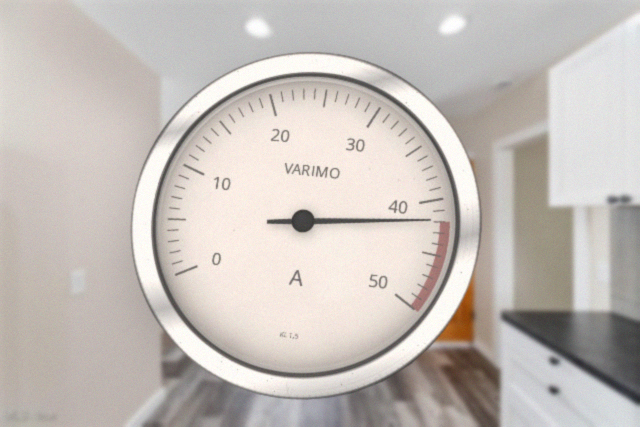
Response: 42 A
